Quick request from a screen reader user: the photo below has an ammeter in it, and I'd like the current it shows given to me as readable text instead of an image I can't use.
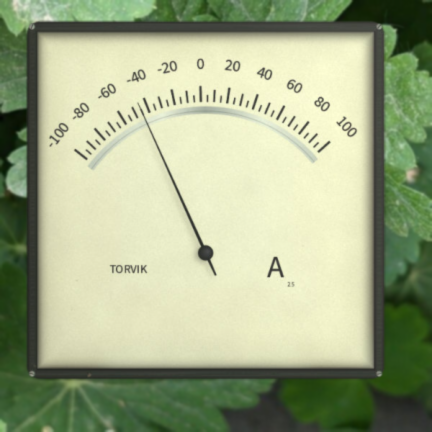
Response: -45 A
